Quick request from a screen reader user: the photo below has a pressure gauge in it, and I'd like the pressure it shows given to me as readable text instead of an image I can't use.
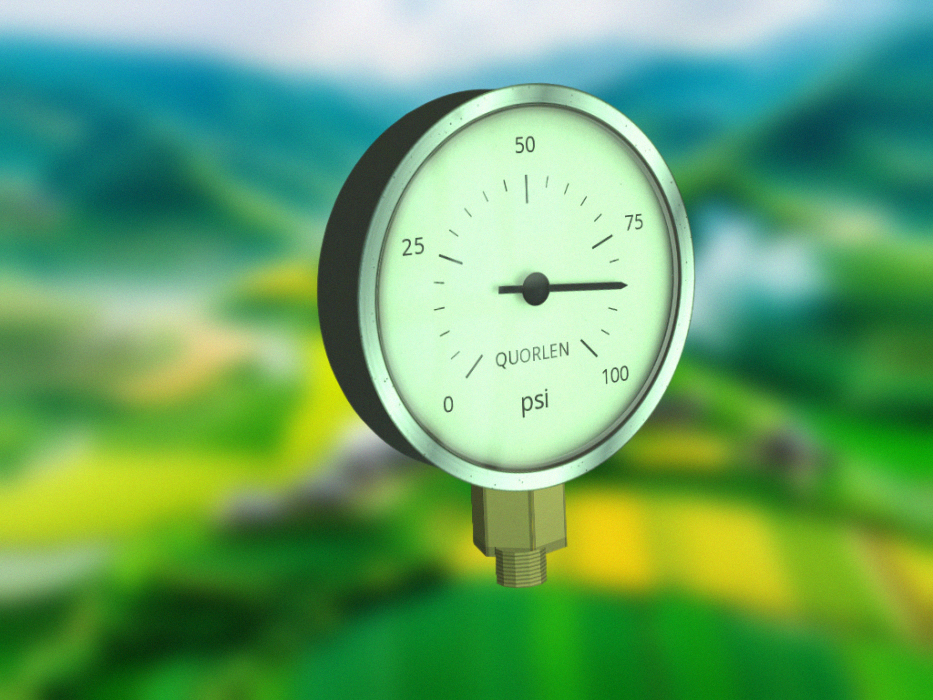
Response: 85 psi
